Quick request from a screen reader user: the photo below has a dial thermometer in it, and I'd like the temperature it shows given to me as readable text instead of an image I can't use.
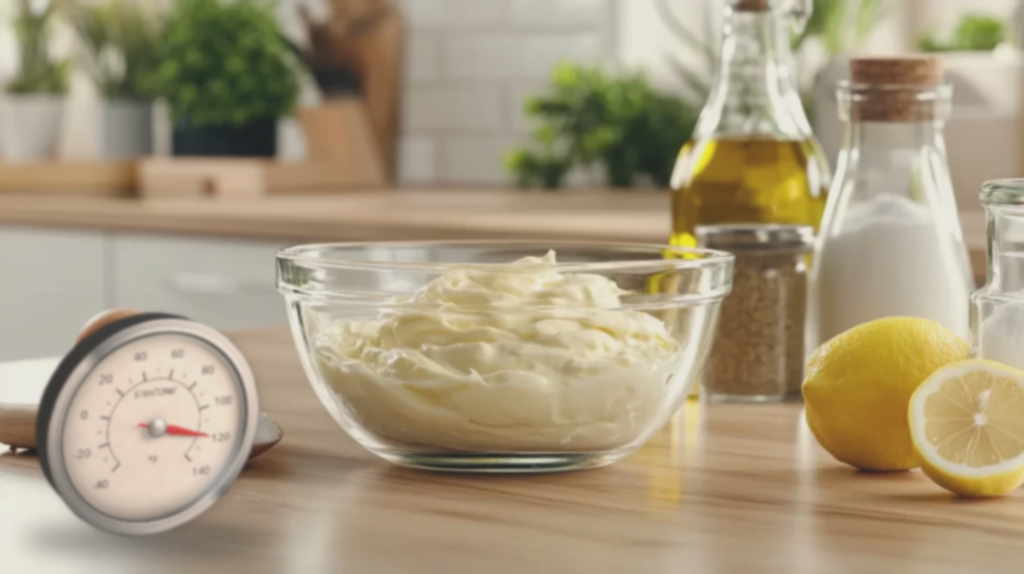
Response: 120 °F
